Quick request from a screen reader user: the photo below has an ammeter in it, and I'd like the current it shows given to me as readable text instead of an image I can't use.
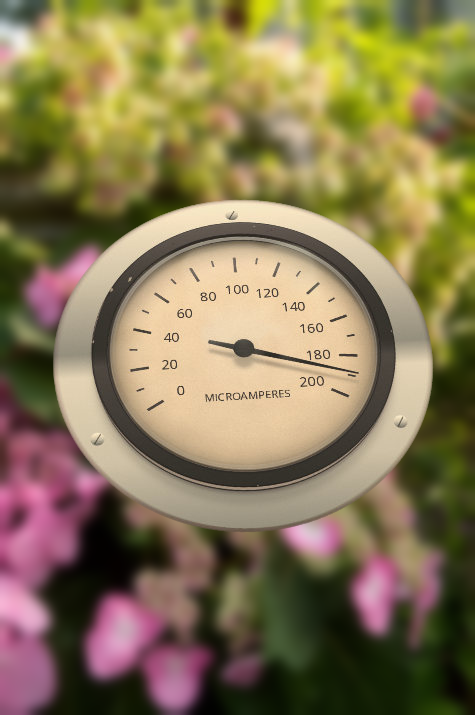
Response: 190 µA
